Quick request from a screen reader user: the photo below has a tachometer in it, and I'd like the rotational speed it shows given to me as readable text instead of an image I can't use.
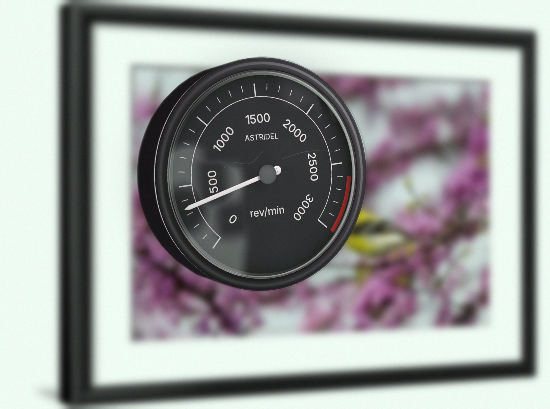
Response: 350 rpm
